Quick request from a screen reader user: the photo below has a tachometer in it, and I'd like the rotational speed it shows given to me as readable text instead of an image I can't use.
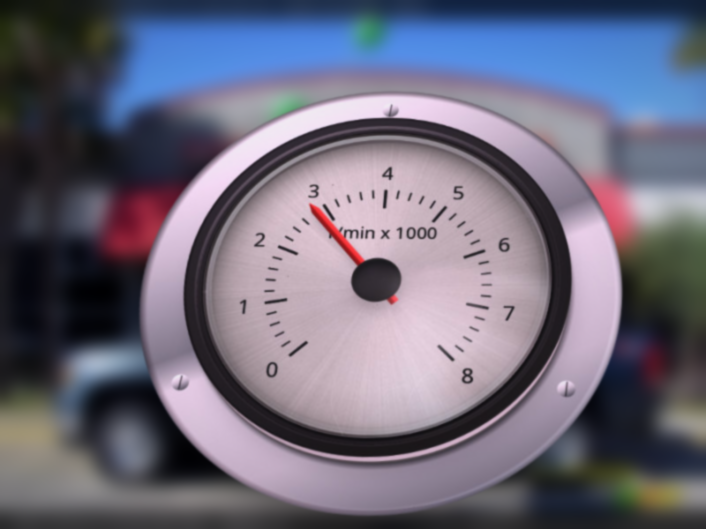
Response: 2800 rpm
